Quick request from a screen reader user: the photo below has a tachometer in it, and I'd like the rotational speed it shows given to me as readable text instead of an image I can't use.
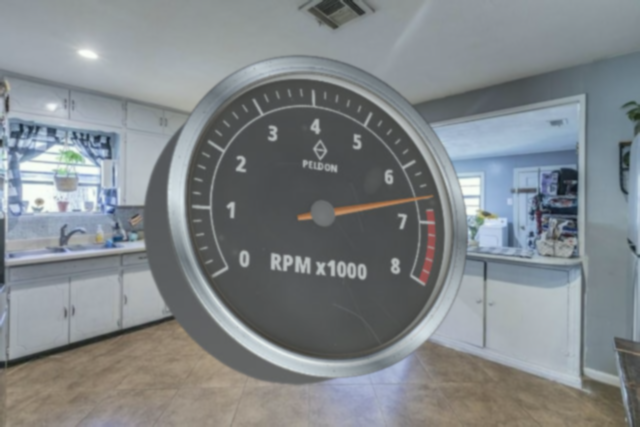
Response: 6600 rpm
